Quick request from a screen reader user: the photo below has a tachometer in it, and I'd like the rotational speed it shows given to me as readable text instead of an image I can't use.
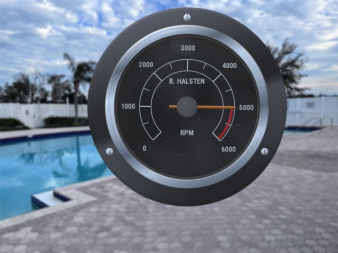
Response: 5000 rpm
